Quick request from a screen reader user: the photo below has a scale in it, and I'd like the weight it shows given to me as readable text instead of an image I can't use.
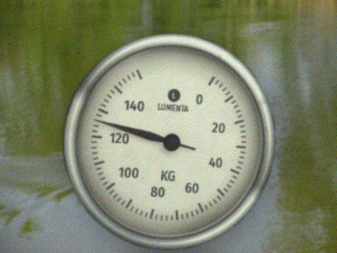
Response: 126 kg
